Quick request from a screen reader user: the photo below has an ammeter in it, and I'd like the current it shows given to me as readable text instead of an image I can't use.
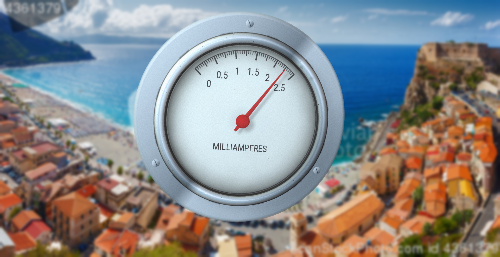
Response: 2.25 mA
